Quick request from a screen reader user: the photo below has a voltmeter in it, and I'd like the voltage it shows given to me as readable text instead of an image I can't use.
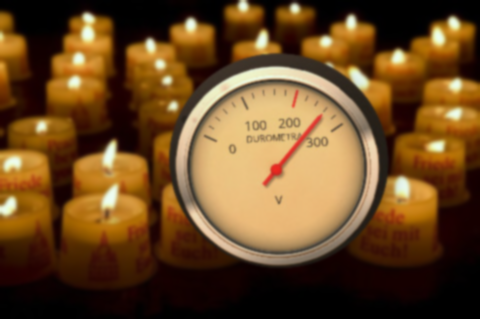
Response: 260 V
